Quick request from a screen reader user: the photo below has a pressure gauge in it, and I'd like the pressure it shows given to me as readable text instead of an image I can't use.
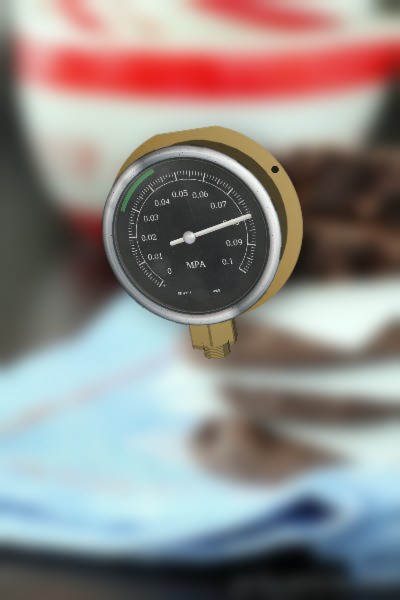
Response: 0.08 MPa
